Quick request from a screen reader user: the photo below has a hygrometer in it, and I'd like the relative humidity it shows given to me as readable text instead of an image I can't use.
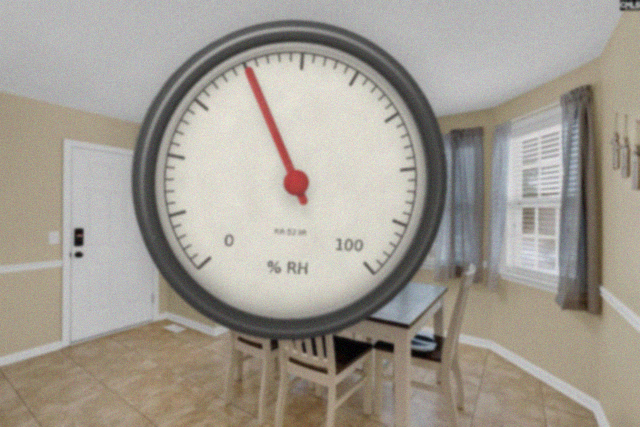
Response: 40 %
